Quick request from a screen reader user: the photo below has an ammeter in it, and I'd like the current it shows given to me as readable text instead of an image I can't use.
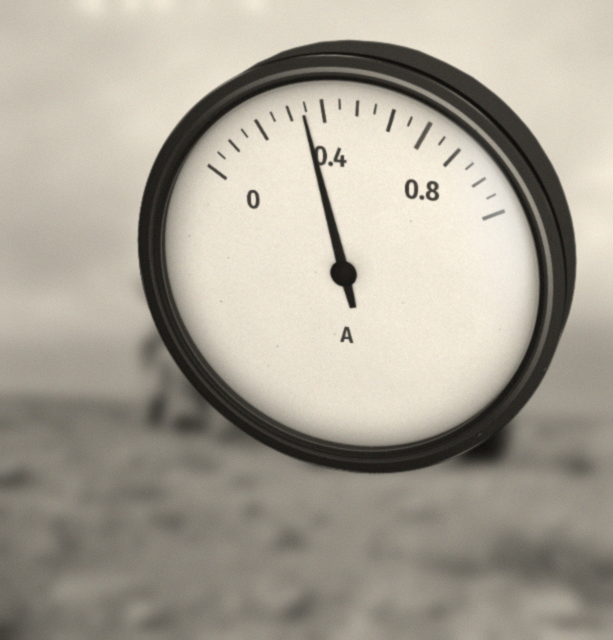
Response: 0.35 A
